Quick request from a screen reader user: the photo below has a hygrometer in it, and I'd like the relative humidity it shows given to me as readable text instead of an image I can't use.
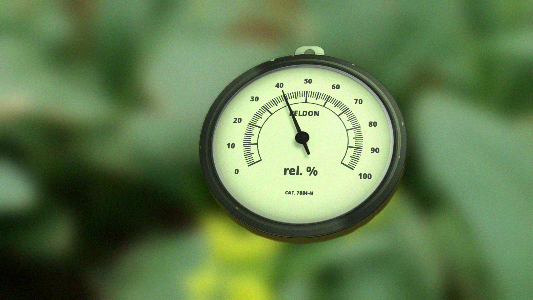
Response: 40 %
